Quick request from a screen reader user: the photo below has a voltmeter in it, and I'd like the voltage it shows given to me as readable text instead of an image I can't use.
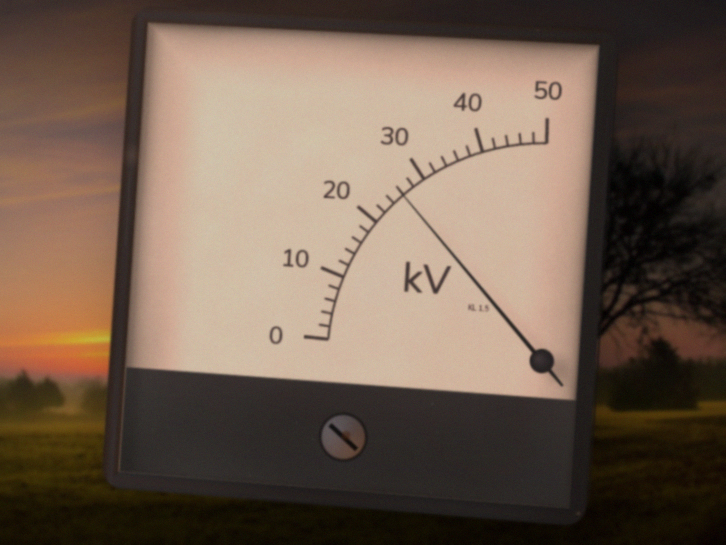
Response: 26 kV
